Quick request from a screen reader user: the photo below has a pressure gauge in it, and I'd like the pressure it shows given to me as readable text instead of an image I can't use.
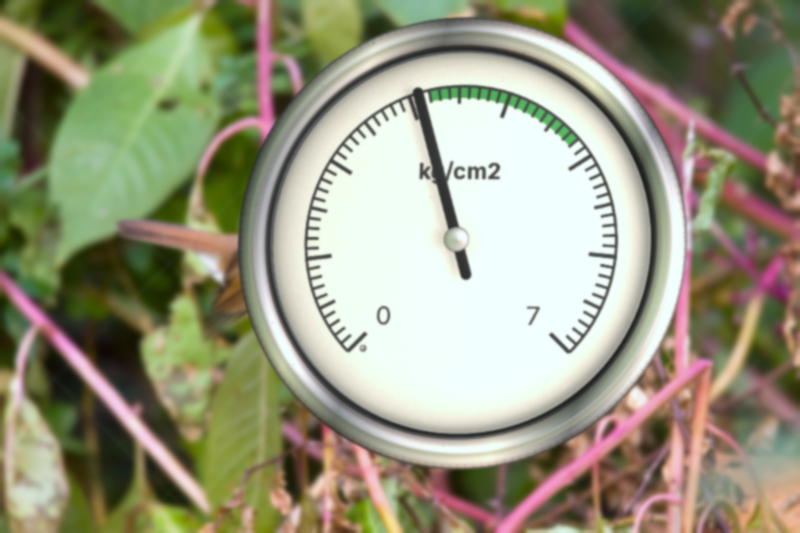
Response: 3.1 kg/cm²
